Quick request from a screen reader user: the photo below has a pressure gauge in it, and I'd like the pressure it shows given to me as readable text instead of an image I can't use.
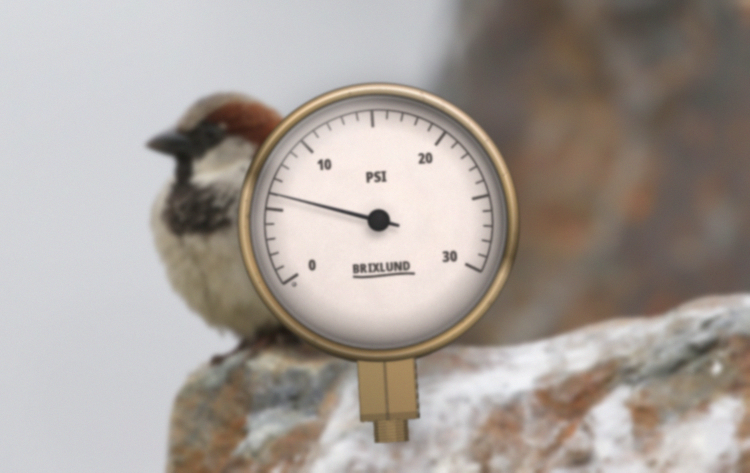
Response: 6 psi
